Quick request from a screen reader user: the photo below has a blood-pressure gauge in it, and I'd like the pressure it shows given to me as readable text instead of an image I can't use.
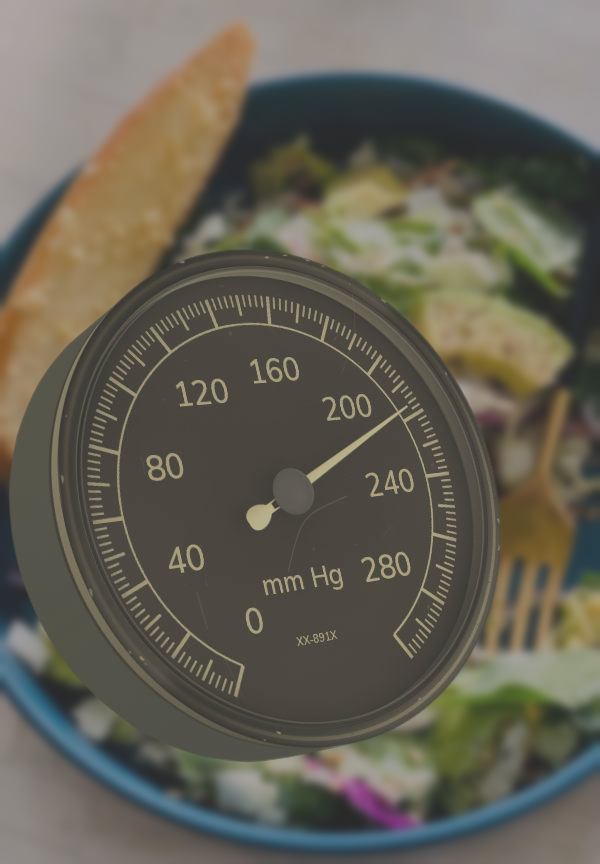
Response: 216 mmHg
